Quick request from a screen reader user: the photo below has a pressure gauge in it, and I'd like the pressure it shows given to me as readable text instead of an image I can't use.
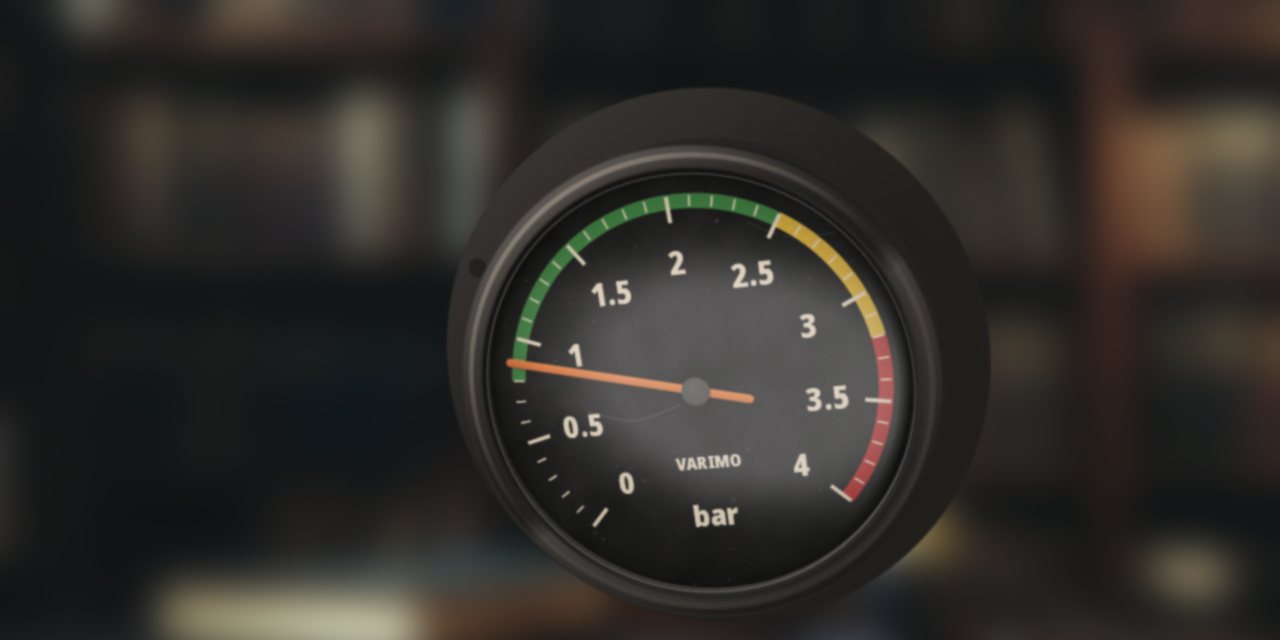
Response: 0.9 bar
